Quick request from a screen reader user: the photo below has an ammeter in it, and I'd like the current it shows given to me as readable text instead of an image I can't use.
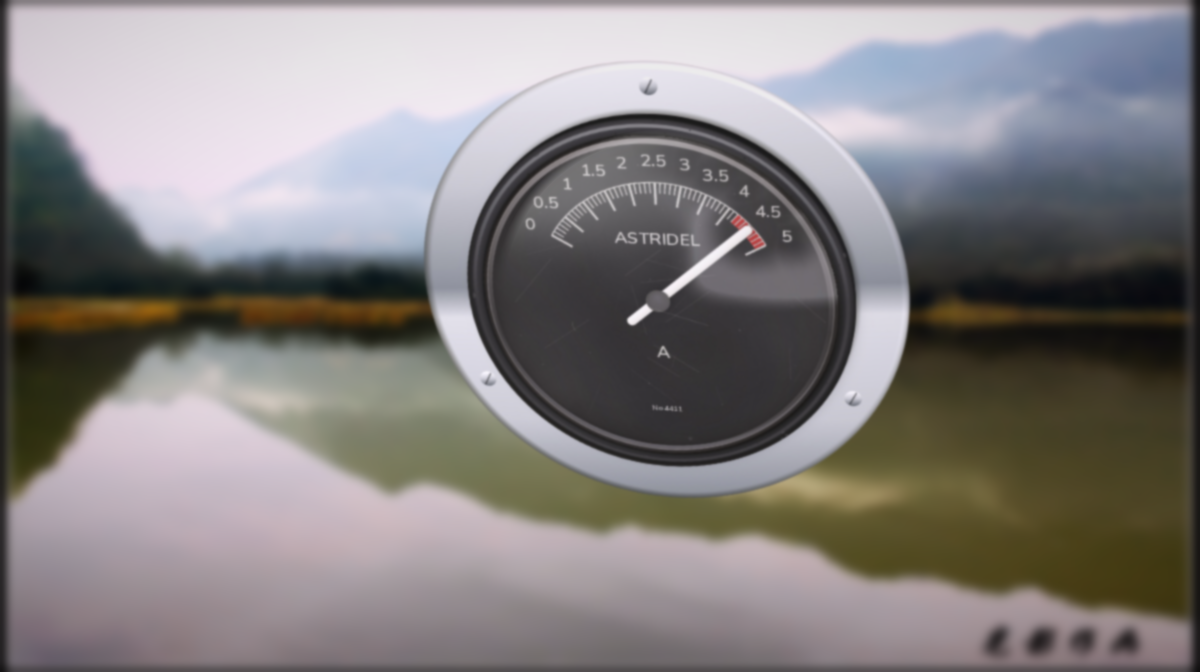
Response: 4.5 A
